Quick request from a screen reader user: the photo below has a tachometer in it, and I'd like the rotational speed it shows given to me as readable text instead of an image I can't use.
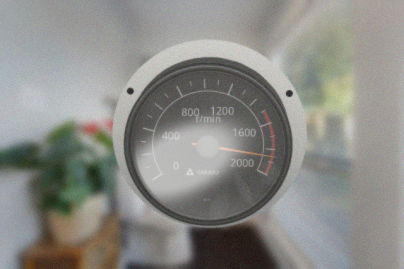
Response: 1850 rpm
